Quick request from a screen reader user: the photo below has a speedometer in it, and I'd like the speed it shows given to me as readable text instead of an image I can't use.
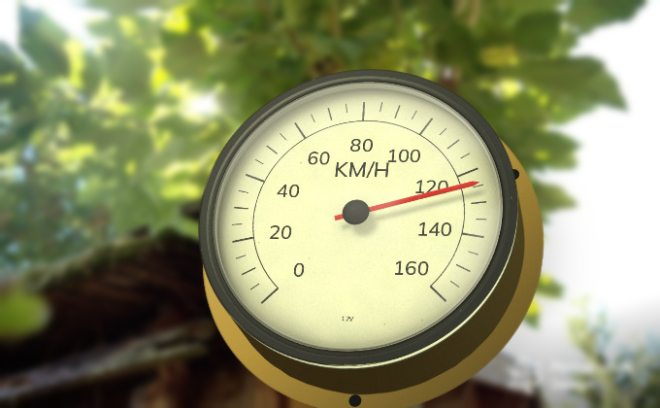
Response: 125 km/h
